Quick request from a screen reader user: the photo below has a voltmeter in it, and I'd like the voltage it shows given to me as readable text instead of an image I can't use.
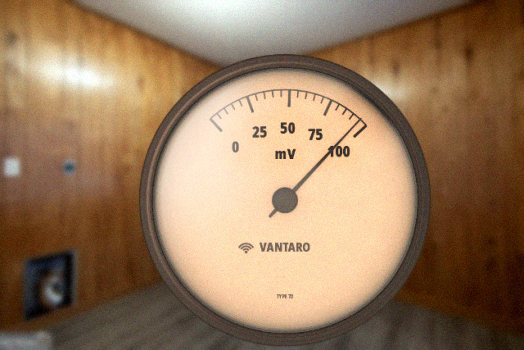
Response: 95 mV
